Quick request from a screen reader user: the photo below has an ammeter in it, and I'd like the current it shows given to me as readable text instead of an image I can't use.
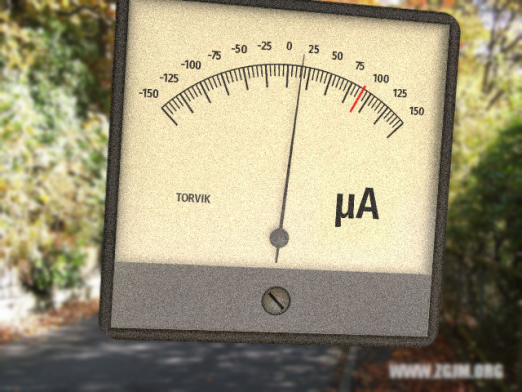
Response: 15 µA
